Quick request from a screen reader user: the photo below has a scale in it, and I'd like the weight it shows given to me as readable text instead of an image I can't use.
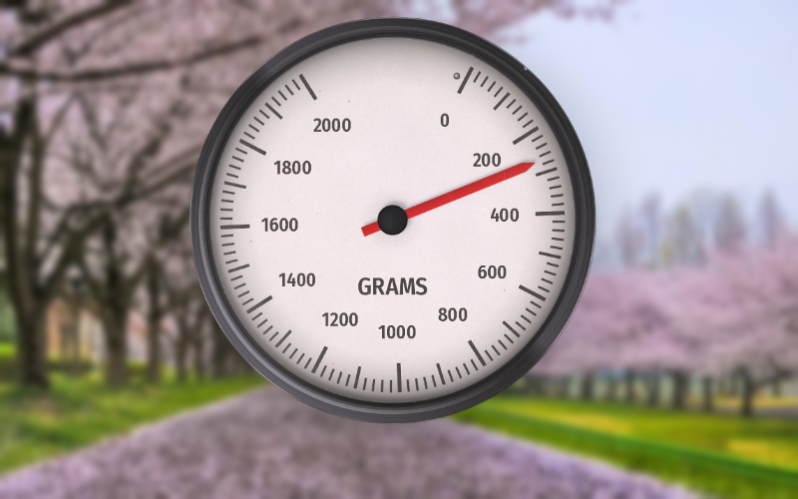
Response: 270 g
